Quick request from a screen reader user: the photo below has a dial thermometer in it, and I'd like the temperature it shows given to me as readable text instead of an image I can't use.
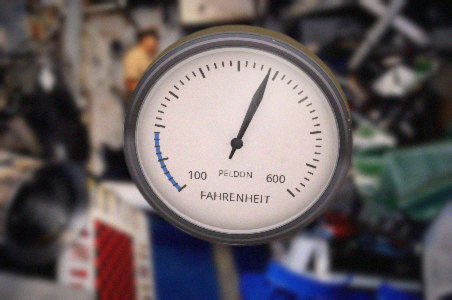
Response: 390 °F
